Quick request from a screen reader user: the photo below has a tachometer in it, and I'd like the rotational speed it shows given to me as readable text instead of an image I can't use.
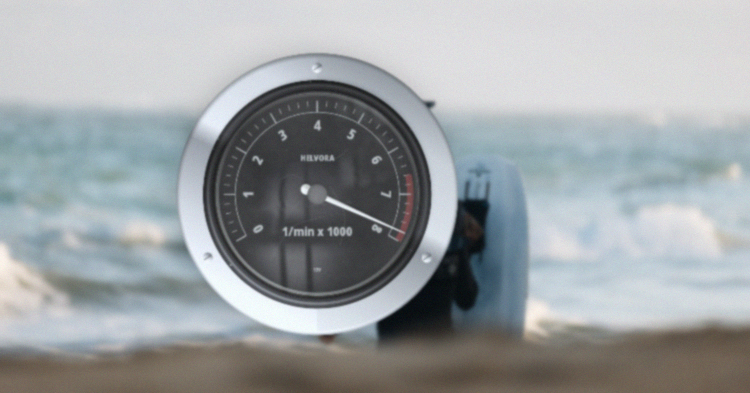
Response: 7800 rpm
